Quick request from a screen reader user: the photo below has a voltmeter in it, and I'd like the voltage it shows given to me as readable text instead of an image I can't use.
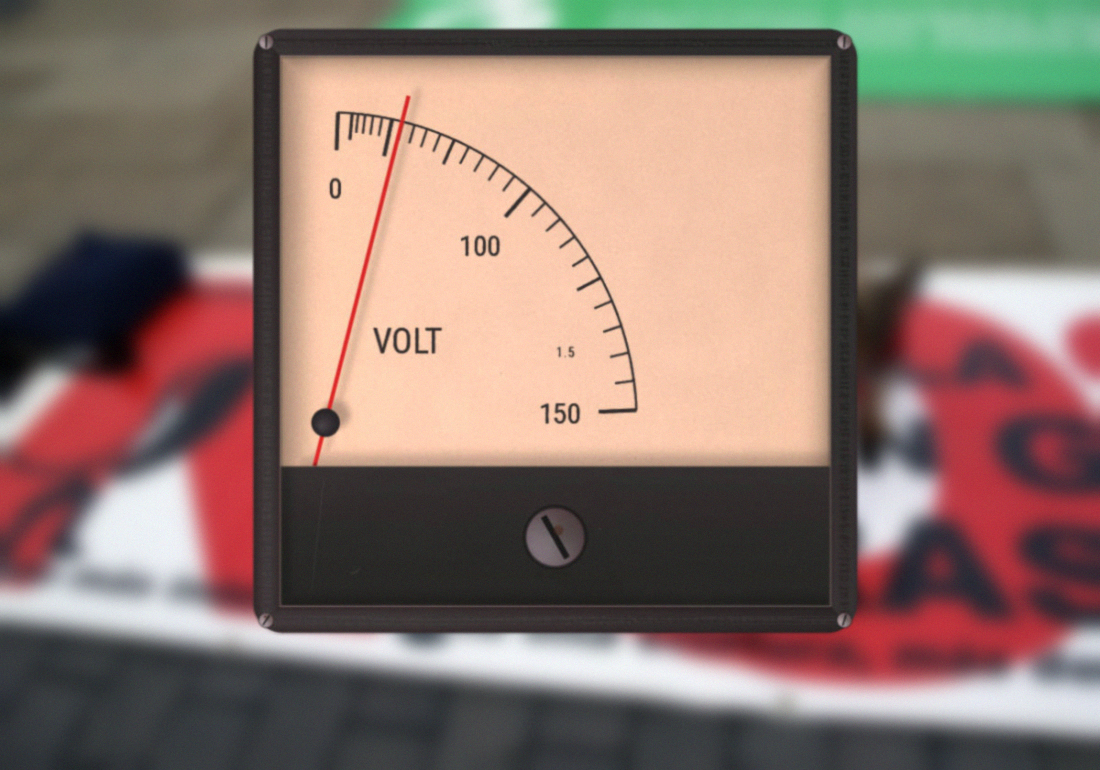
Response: 55 V
